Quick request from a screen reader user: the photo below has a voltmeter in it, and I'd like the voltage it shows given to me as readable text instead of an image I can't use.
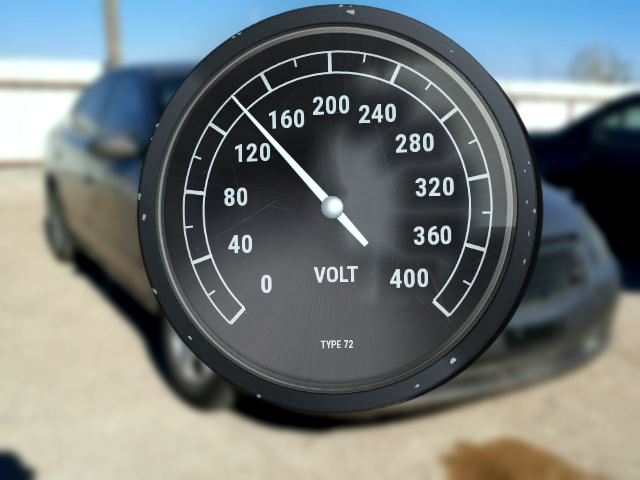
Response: 140 V
